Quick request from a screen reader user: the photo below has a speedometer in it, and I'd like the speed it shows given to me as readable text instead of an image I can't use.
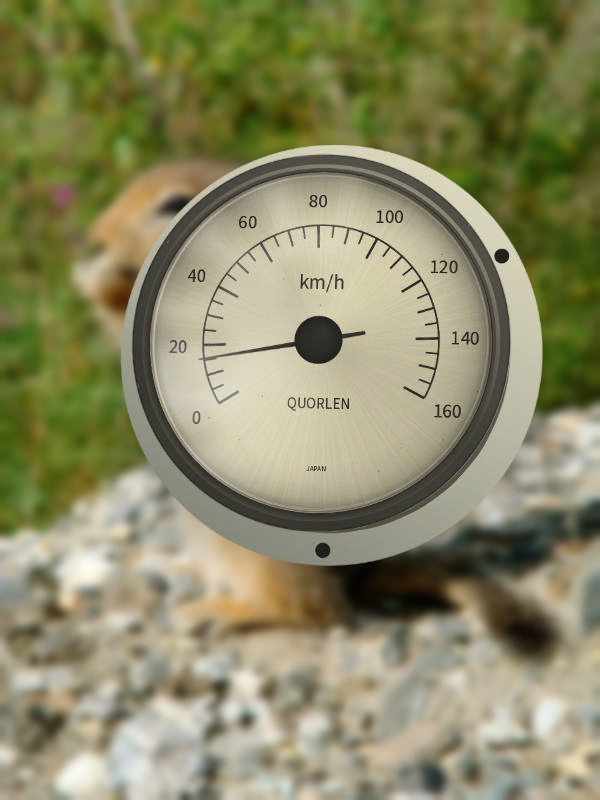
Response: 15 km/h
